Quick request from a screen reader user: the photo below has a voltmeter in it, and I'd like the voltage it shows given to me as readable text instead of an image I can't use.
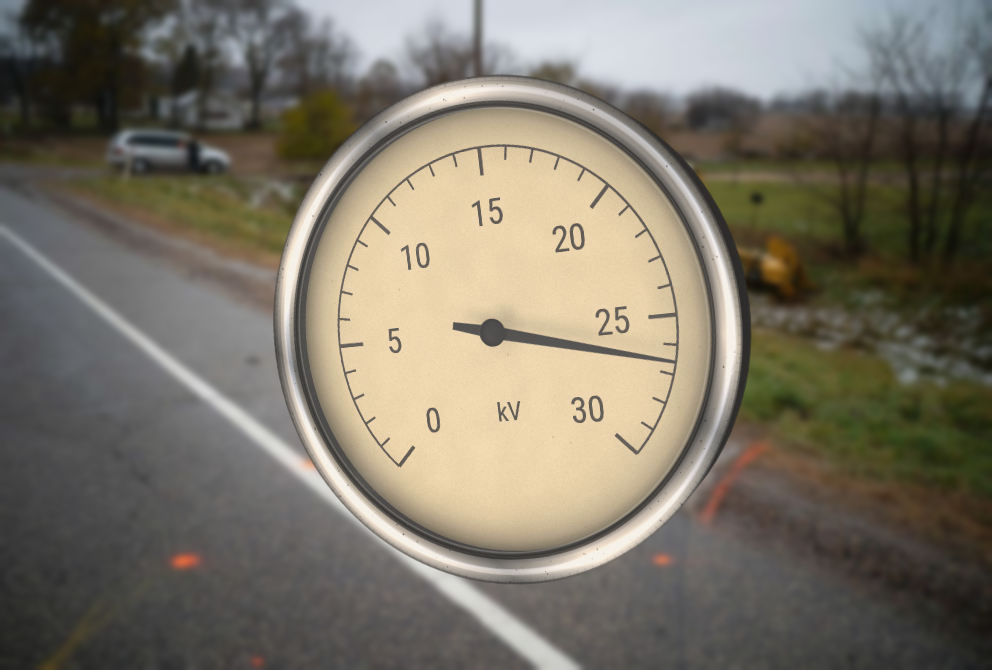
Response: 26.5 kV
